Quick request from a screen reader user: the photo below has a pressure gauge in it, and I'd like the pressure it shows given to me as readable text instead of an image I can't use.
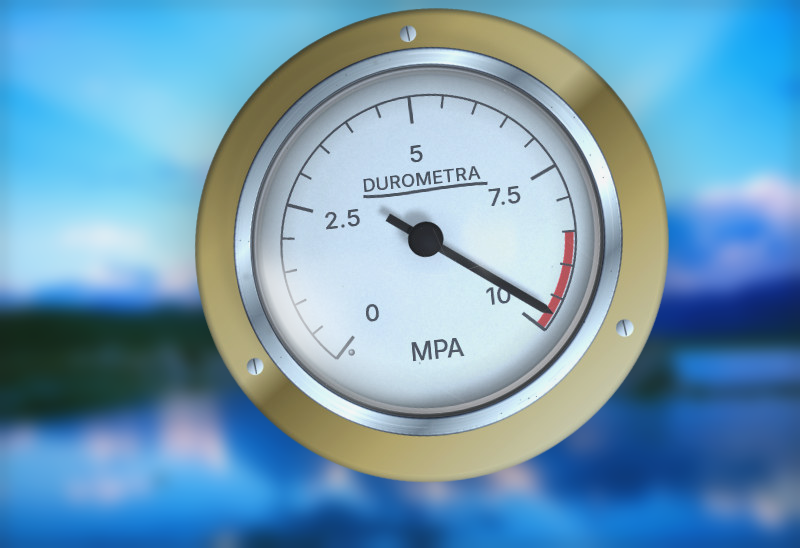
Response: 9.75 MPa
